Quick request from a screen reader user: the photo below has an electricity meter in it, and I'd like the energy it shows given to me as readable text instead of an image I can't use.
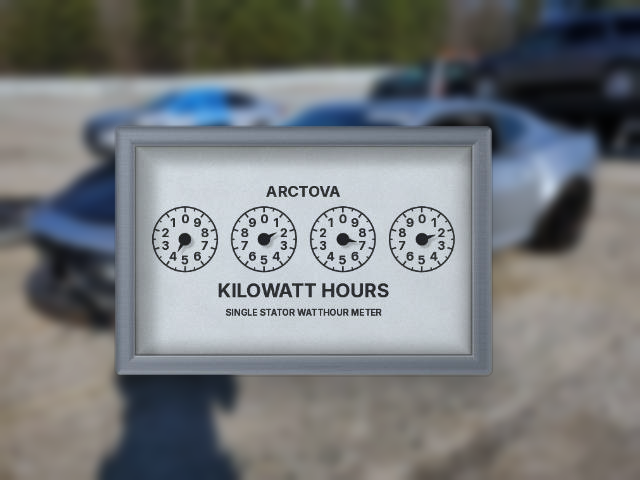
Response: 4172 kWh
